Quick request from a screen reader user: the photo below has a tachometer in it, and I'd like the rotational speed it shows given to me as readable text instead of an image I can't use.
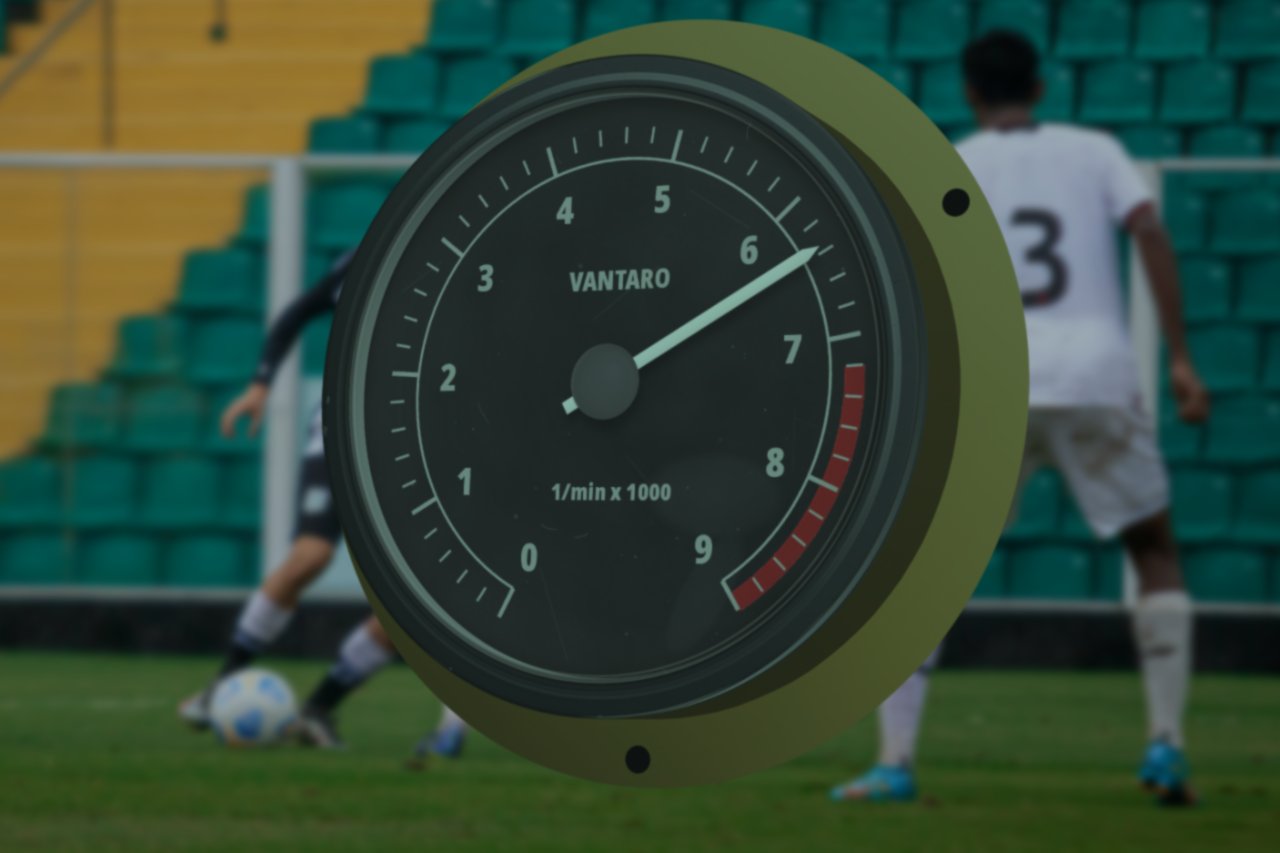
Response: 6400 rpm
